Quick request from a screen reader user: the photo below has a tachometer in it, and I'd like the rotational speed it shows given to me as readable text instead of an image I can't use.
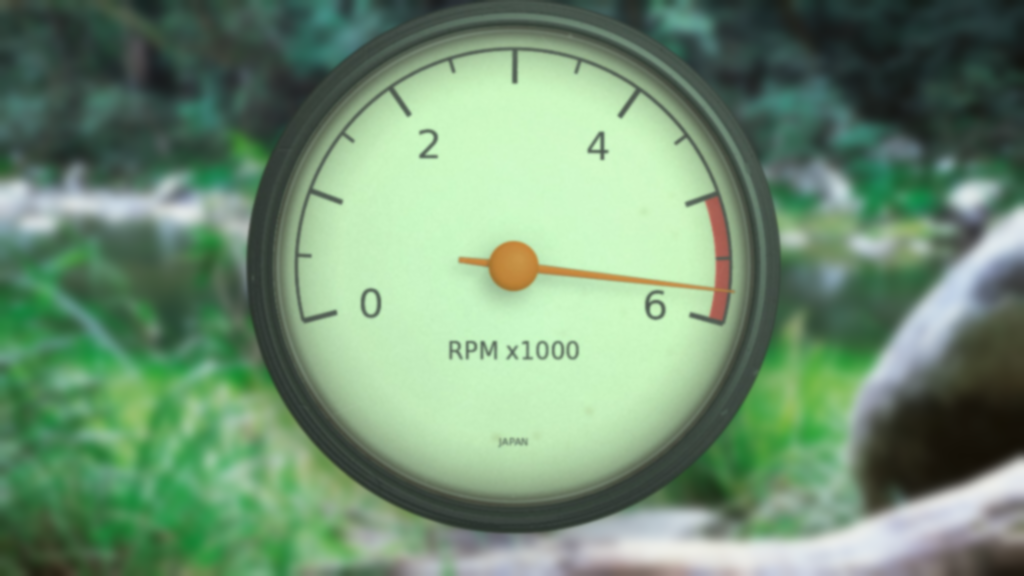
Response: 5750 rpm
